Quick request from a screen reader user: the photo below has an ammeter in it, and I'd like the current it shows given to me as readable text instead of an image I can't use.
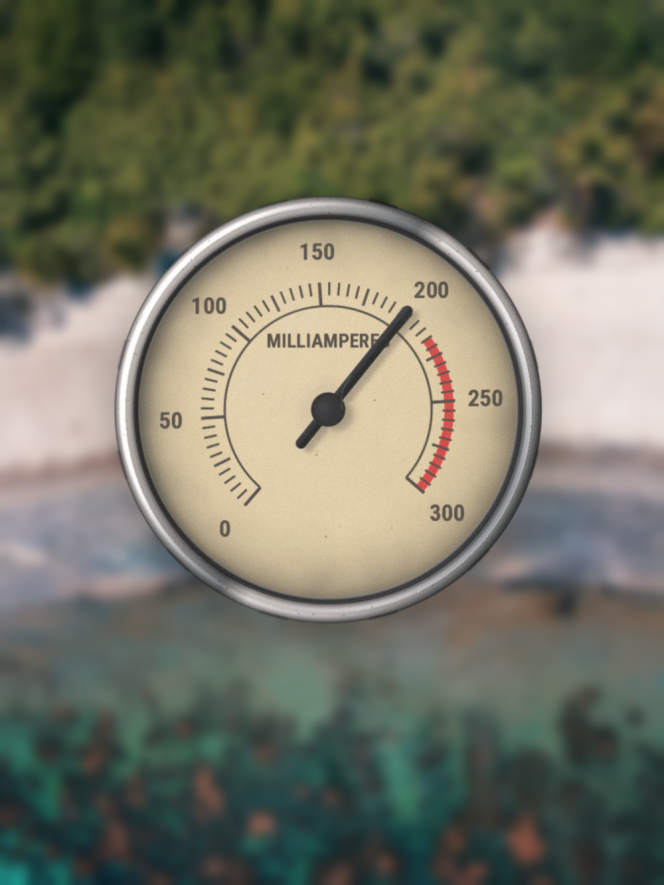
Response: 197.5 mA
